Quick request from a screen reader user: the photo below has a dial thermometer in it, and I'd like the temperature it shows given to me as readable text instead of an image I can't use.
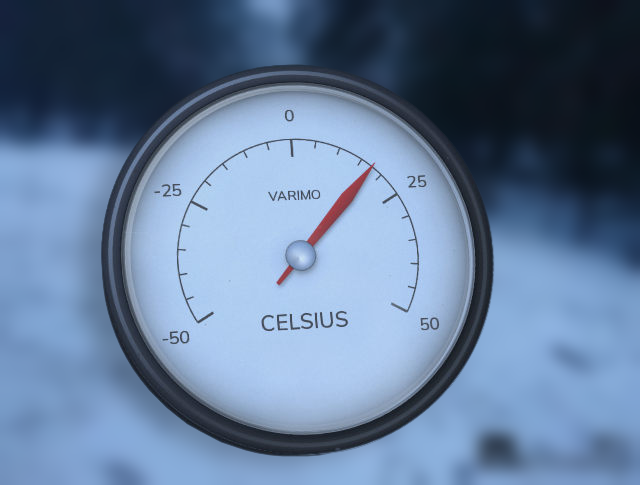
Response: 17.5 °C
